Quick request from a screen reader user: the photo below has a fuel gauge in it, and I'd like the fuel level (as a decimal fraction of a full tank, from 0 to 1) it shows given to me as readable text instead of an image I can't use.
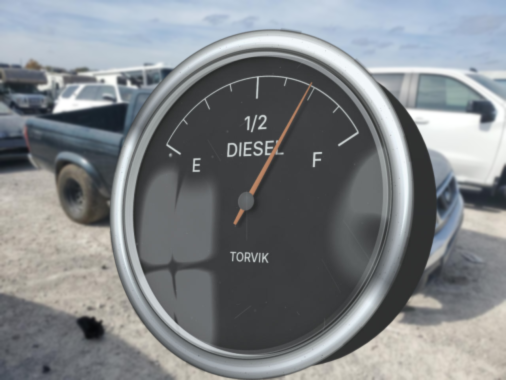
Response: 0.75
